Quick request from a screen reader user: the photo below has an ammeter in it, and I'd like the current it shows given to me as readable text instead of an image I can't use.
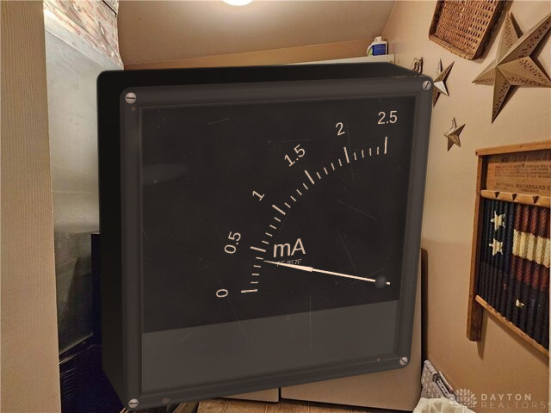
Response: 0.4 mA
